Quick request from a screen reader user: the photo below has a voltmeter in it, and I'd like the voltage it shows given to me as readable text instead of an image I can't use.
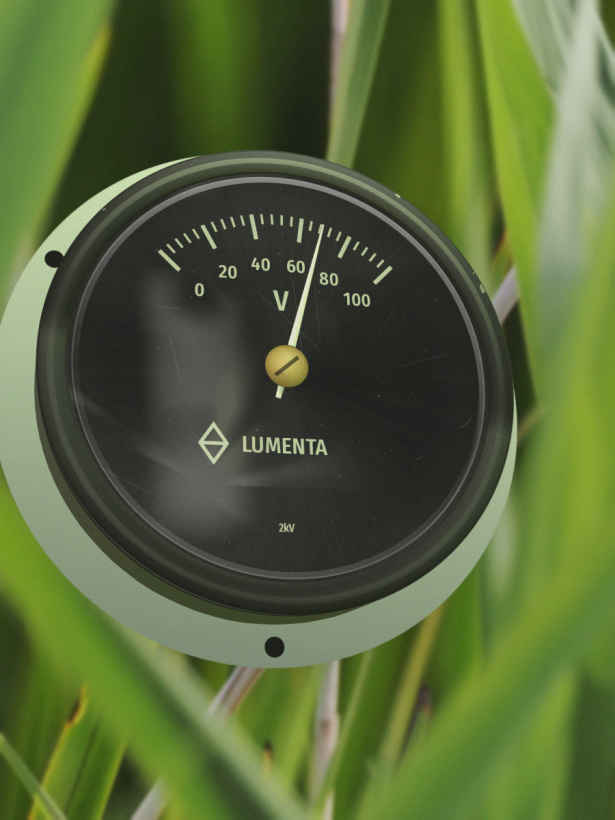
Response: 68 V
